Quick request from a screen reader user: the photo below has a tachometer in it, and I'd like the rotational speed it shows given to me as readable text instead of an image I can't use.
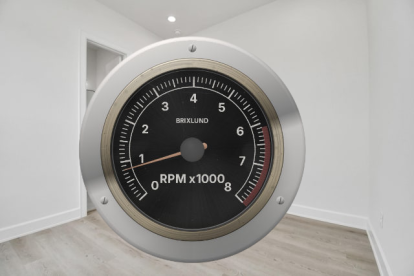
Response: 800 rpm
